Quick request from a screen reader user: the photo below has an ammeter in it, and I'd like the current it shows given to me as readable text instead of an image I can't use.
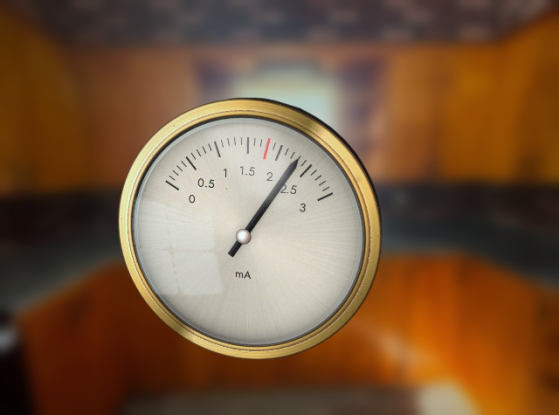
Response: 2.3 mA
